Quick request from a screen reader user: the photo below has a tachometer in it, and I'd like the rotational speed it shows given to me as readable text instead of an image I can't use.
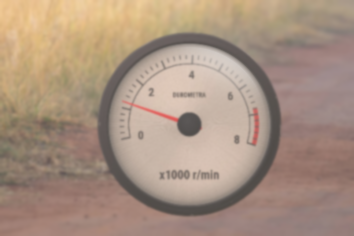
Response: 1200 rpm
